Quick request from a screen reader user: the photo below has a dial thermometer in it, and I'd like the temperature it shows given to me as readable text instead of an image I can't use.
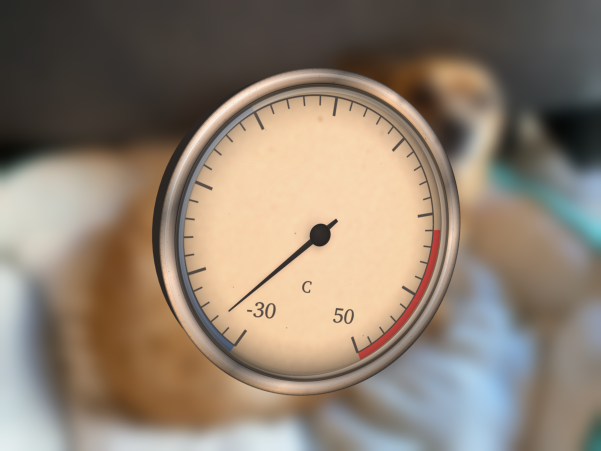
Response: -26 °C
